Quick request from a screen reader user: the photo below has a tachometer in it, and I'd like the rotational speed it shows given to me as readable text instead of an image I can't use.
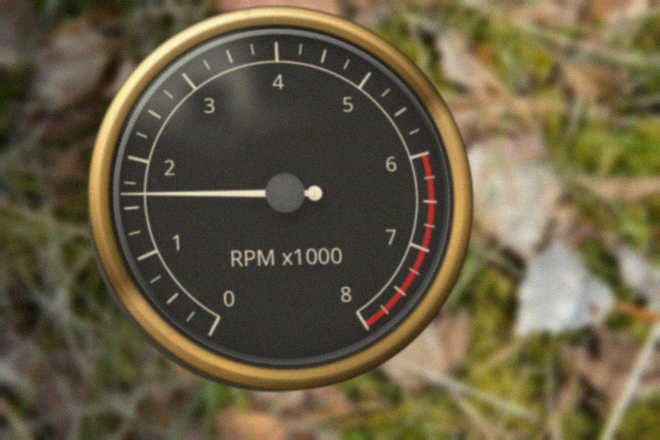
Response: 1625 rpm
